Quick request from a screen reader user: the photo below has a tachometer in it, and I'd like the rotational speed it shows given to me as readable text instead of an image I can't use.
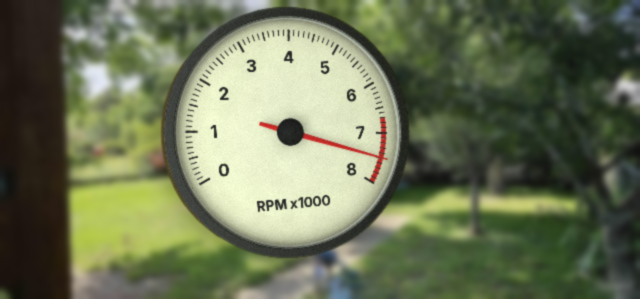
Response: 7500 rpm
